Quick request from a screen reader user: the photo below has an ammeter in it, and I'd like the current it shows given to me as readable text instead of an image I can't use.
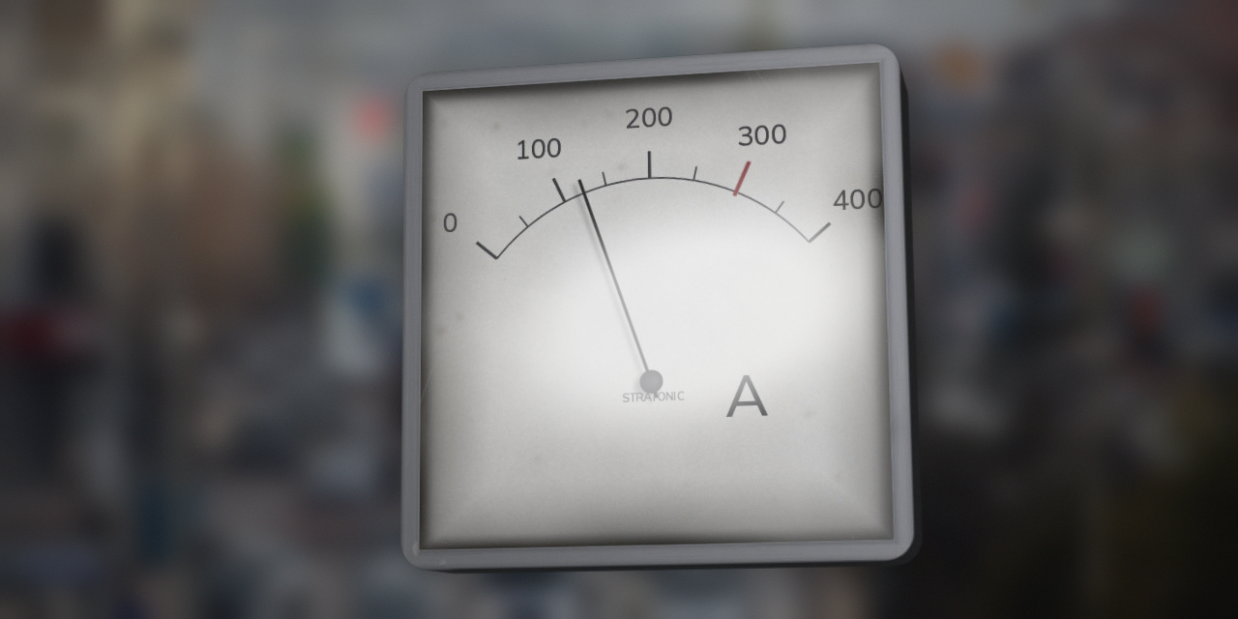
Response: 125 A
